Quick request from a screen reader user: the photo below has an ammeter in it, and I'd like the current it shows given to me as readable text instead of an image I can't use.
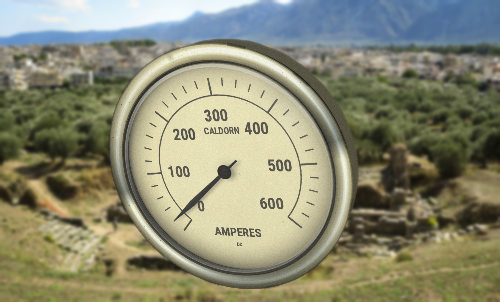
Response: 20 A
